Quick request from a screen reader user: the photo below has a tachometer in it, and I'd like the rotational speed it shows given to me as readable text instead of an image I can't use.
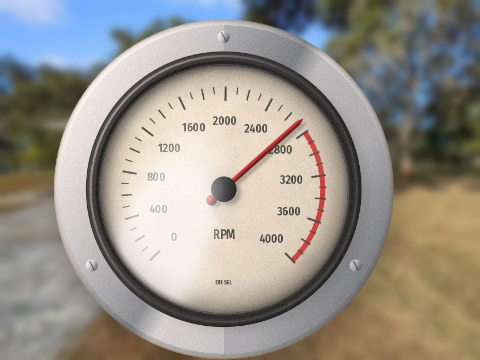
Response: 2700 rpm
